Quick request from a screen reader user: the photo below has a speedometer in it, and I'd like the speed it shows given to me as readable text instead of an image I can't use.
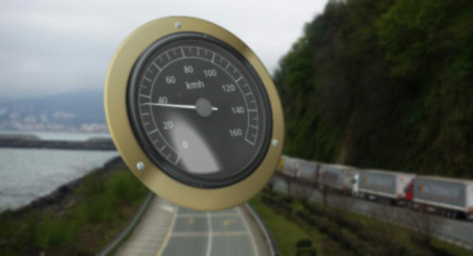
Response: 35 km/h
